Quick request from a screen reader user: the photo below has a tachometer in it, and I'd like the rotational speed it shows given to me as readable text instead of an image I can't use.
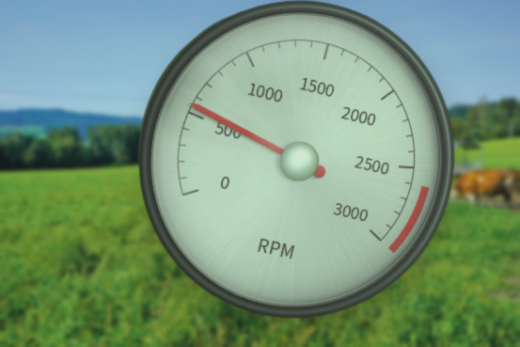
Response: 550 rpm
